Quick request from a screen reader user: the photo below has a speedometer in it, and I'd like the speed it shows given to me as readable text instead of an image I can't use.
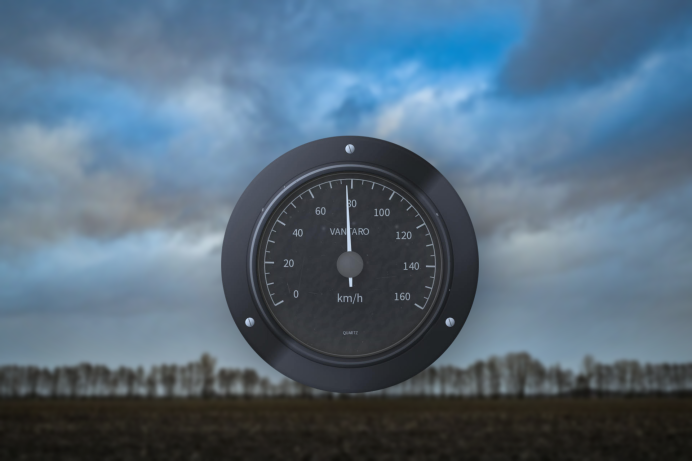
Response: 77.5 km/h
